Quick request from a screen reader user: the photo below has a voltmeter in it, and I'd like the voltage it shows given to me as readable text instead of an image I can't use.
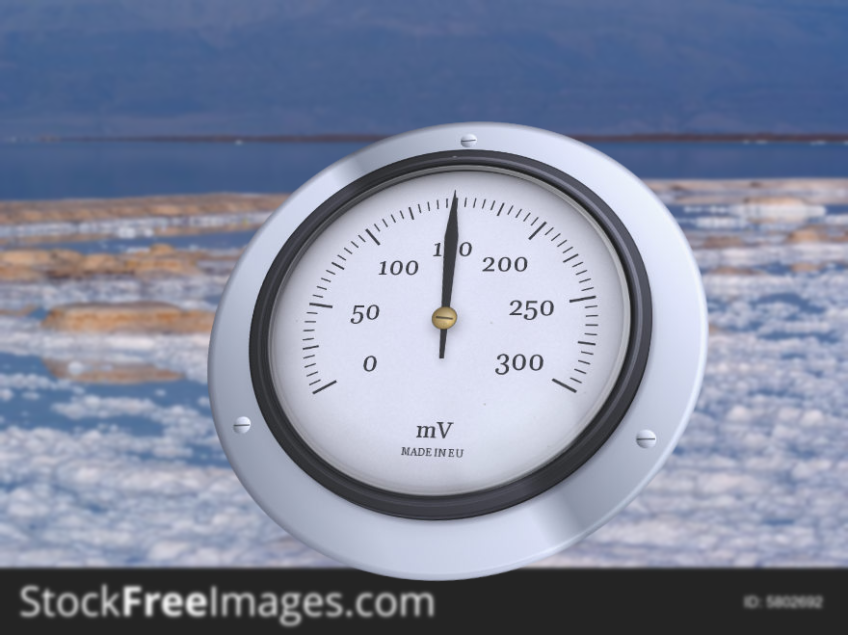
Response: 150 mV
